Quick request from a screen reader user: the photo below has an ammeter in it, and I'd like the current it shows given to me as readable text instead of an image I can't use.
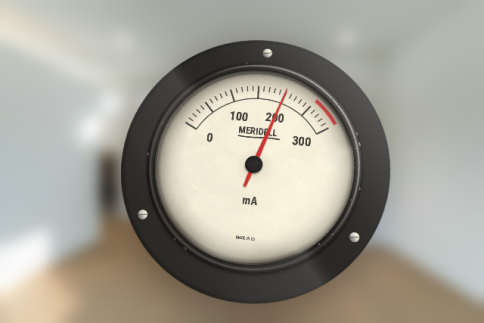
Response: 200 mA
